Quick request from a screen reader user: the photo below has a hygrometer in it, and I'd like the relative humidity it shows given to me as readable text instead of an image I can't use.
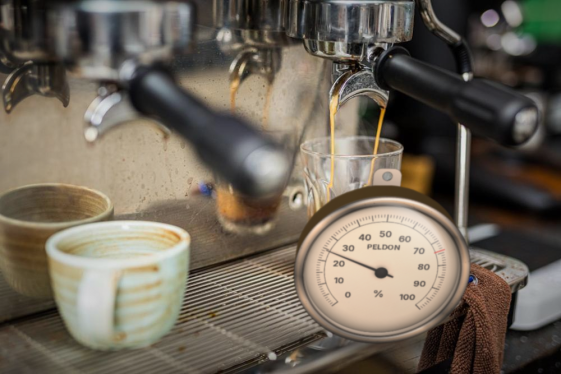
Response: 25 %
